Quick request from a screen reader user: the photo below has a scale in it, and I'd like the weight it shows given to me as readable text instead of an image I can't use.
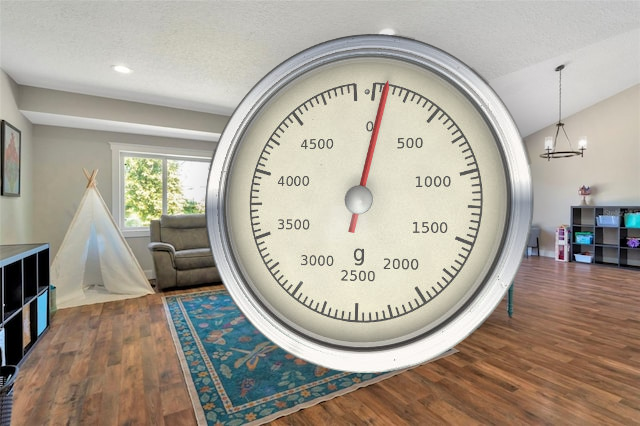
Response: 100 g
